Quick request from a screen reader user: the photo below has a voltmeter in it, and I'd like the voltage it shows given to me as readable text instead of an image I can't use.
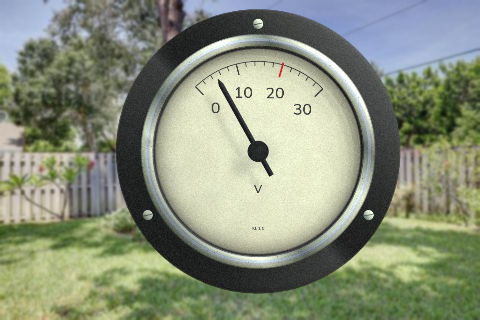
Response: 5 V
